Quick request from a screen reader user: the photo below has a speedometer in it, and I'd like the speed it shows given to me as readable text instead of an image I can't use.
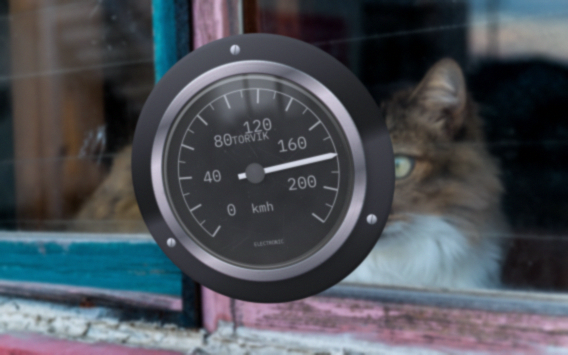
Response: 180 km/h
